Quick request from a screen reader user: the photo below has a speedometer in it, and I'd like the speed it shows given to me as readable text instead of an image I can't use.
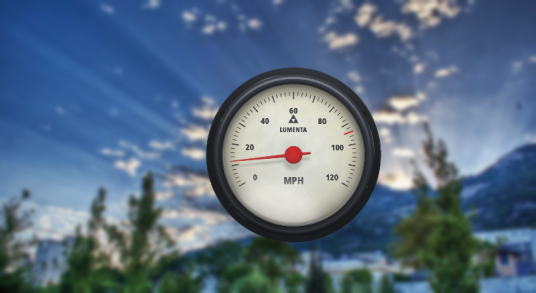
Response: 12 mph
